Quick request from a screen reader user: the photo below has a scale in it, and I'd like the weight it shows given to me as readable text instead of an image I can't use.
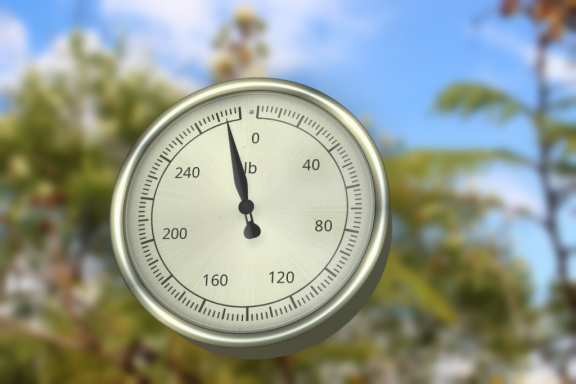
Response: 274 lb
